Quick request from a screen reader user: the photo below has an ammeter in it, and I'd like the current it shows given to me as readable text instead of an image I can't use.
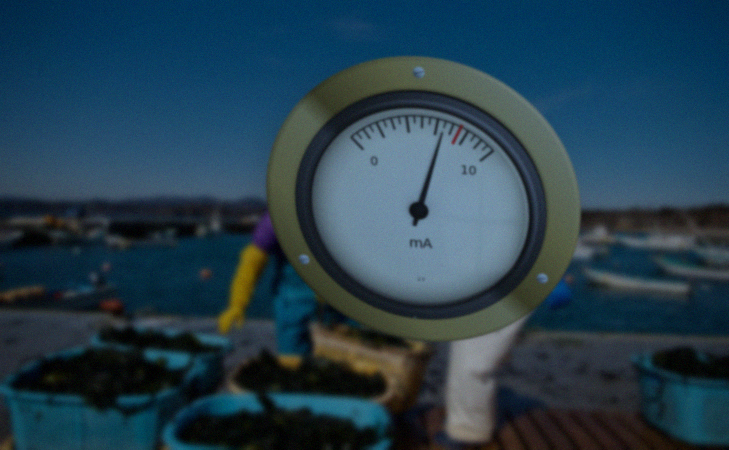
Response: 6.5 mA
